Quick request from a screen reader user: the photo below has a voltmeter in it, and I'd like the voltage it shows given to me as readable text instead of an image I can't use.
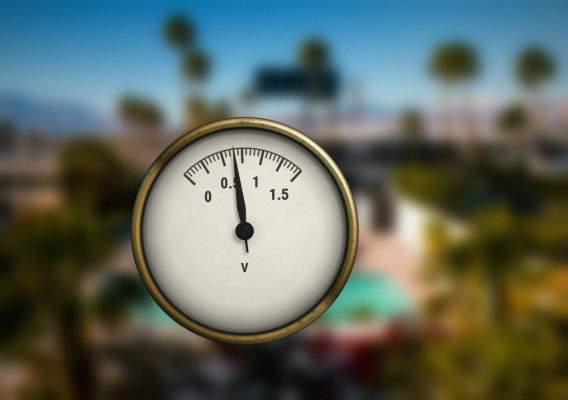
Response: 0.65 V
